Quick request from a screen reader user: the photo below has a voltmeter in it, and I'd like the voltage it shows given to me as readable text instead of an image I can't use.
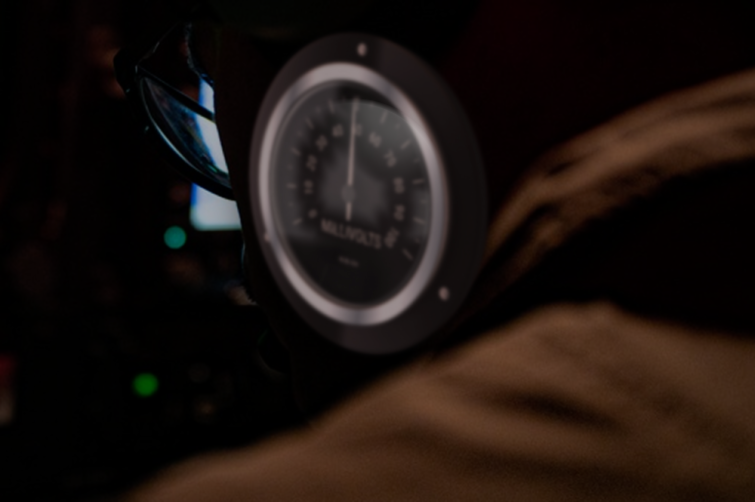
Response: 50 mV
